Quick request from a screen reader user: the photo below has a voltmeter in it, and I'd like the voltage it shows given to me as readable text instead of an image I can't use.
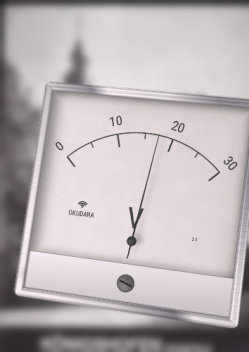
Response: 17.5 V
